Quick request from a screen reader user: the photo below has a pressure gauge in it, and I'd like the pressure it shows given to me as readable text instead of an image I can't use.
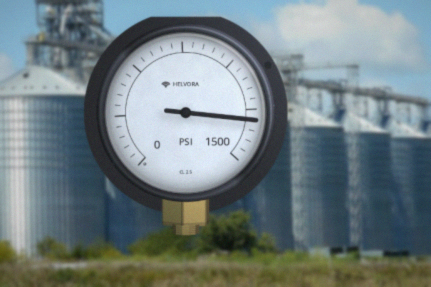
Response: 1300 psi
